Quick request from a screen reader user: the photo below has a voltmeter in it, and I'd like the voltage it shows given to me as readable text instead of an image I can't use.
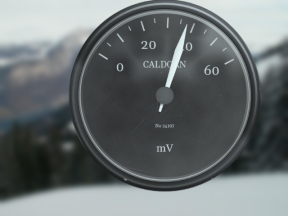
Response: 37.5 mV
